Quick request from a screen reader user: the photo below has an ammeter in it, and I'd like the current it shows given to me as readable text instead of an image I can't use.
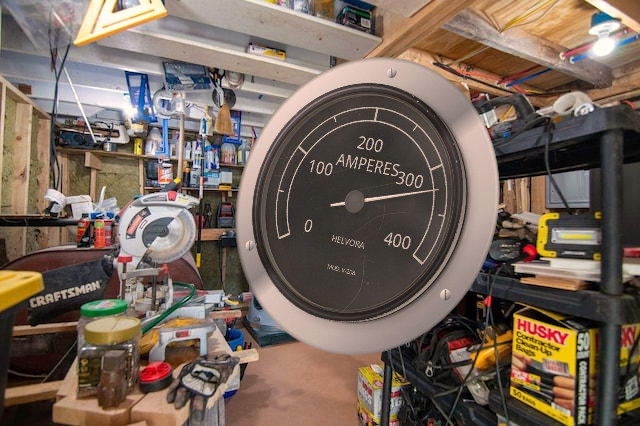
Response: 325 A
